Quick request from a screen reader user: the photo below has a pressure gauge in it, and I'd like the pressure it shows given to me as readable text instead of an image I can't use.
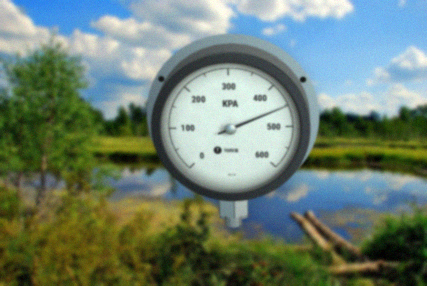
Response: 450 kPa
